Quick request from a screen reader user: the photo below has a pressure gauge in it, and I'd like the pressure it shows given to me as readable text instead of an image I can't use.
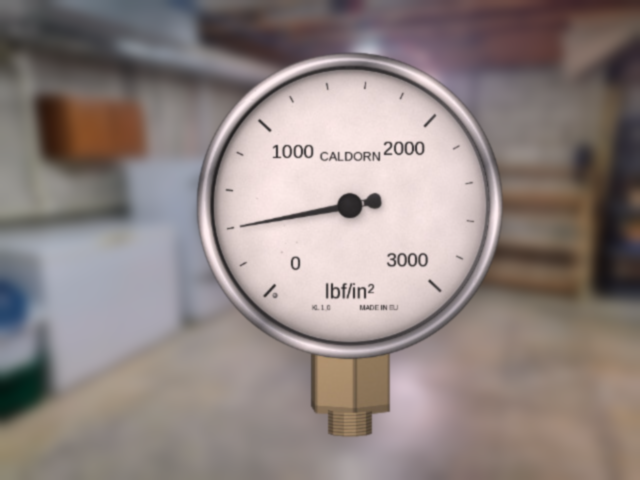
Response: 400 psi
